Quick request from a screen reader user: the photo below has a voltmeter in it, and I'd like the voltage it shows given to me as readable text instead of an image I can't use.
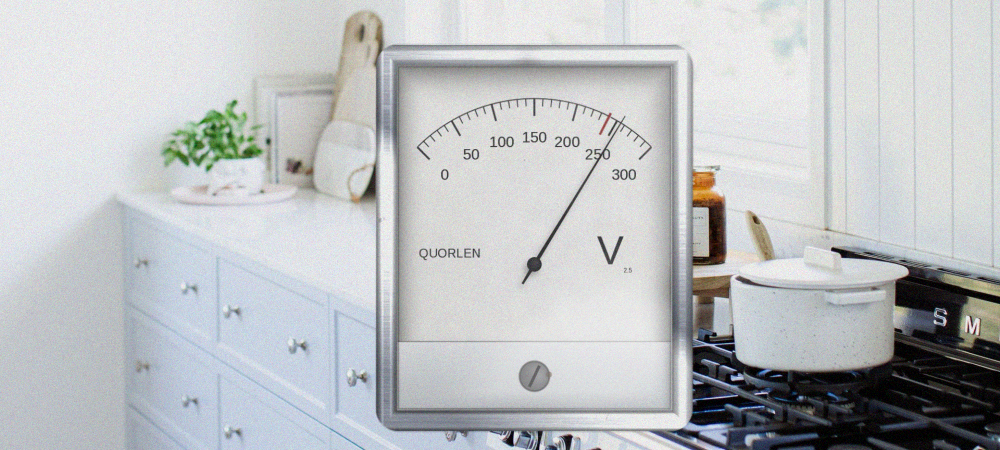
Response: 255 V
